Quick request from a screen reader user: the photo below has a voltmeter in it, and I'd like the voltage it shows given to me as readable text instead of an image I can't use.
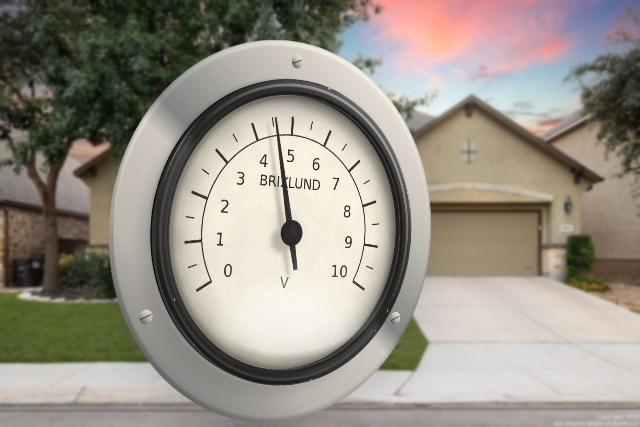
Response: 4.5 V
